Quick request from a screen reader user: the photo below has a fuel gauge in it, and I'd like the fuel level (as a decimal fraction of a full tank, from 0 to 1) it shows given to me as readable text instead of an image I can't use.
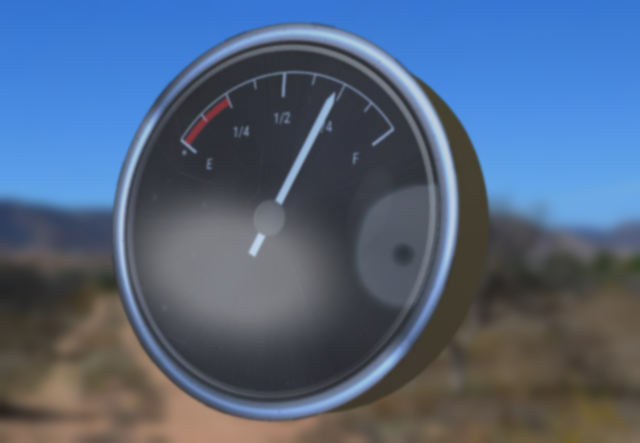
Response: 0.75
